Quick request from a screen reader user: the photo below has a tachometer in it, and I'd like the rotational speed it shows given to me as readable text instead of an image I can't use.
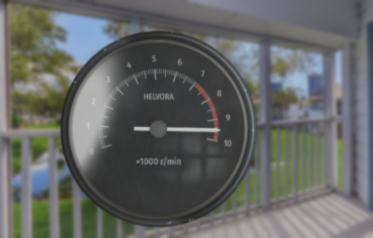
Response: 9500 rpm
